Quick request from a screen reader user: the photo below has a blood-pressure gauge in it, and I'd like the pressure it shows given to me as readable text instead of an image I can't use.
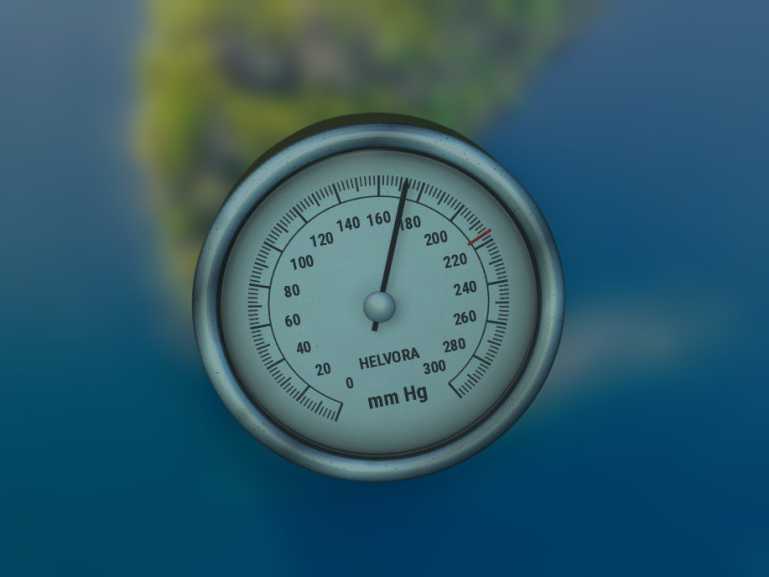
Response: 172 mmHg
